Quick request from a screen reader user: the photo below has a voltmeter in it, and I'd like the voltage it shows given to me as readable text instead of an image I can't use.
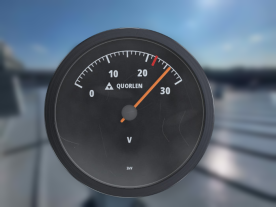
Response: 26 V
